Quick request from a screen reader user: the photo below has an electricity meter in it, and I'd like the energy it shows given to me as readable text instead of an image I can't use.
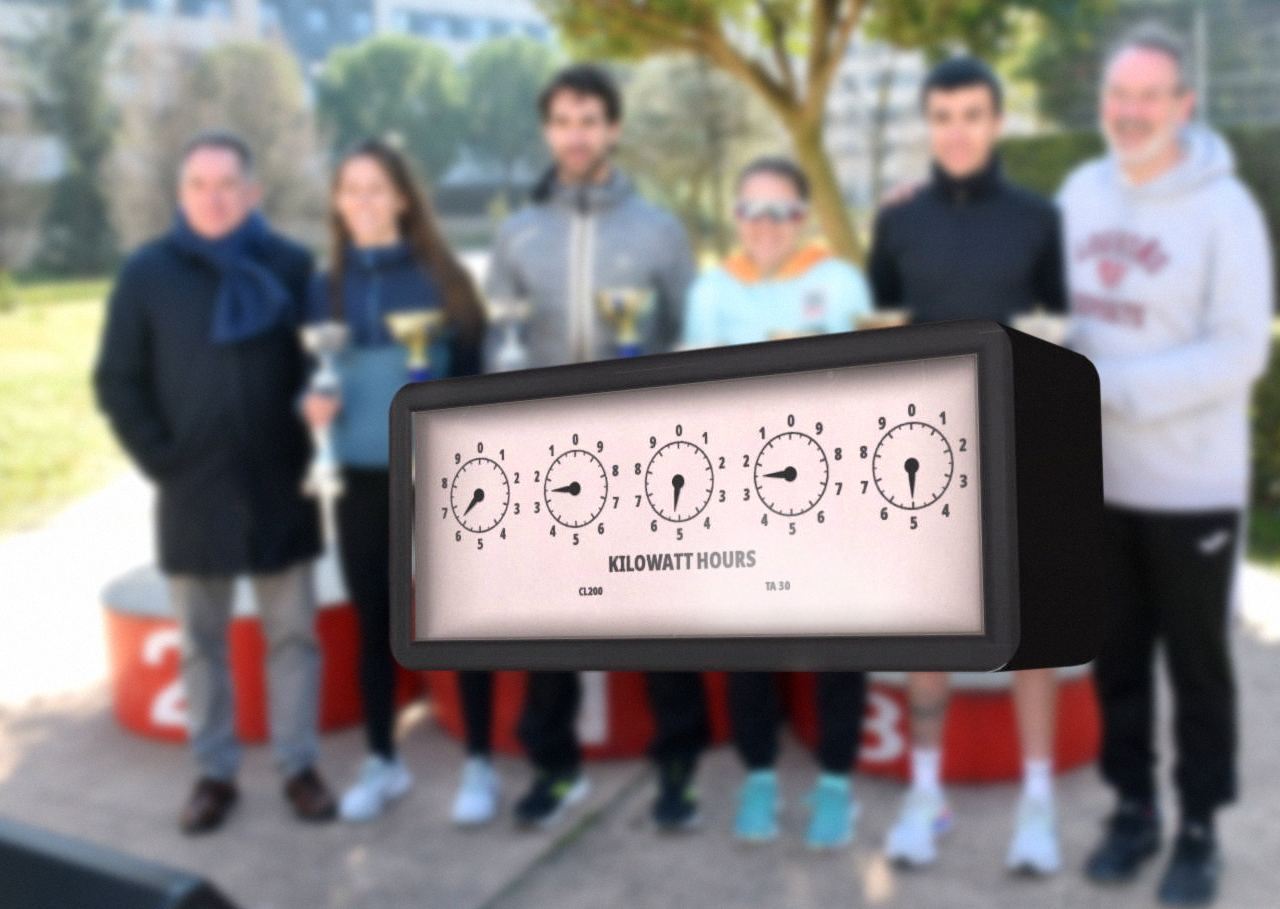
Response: 62525 kWh
